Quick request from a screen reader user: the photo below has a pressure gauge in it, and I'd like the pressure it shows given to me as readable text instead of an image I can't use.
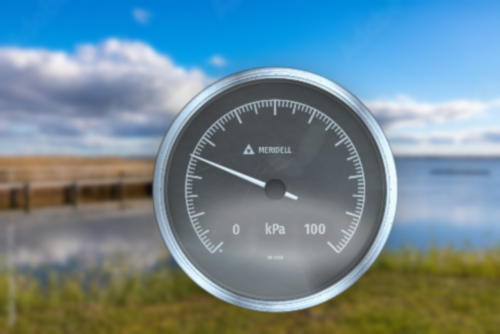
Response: 25 kPa
